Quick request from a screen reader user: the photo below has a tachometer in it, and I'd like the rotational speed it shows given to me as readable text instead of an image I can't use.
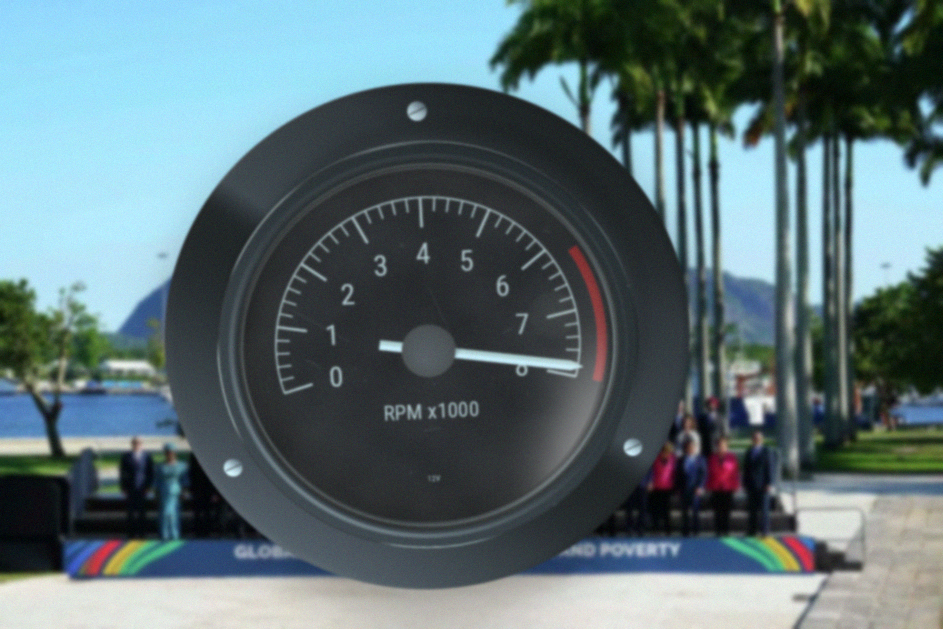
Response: 7800 rpm
